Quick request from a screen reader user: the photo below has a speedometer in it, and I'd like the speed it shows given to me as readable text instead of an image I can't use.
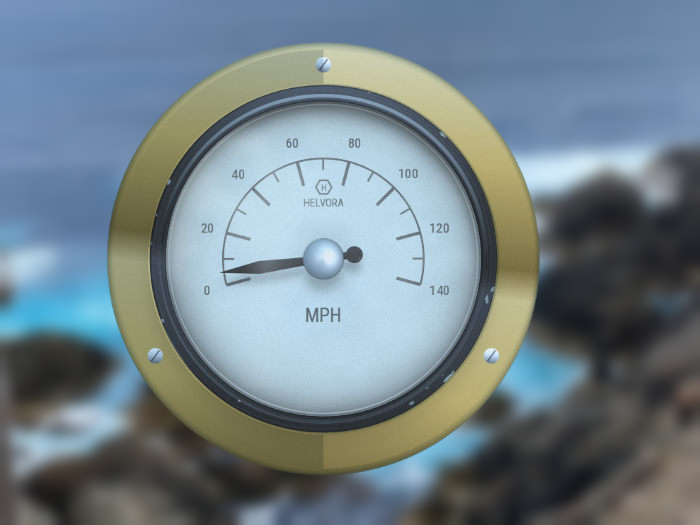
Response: 5 mph
